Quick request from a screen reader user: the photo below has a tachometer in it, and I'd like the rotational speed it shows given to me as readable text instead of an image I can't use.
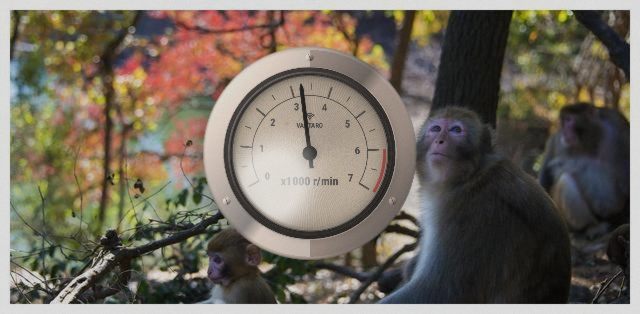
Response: 3250 rpm
